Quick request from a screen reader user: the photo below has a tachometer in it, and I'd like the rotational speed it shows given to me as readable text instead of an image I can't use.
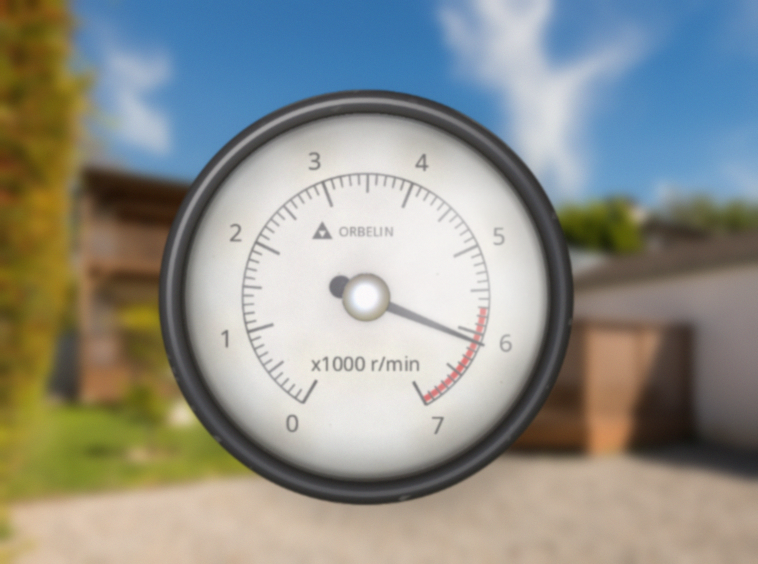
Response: 6100 rpm
